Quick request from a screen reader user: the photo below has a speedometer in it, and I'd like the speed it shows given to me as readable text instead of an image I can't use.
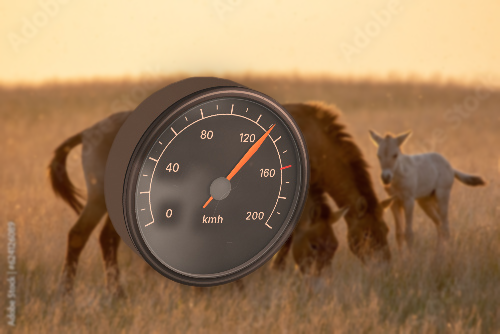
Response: 130 km/h
